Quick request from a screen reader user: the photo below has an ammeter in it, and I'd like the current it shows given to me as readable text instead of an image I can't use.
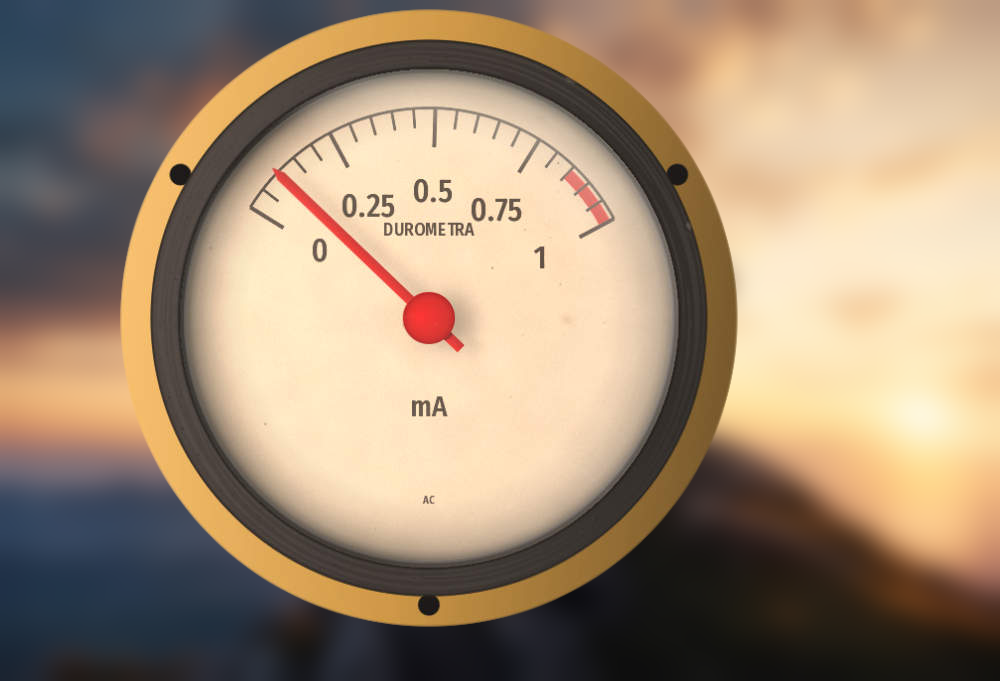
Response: 0.1 mA
